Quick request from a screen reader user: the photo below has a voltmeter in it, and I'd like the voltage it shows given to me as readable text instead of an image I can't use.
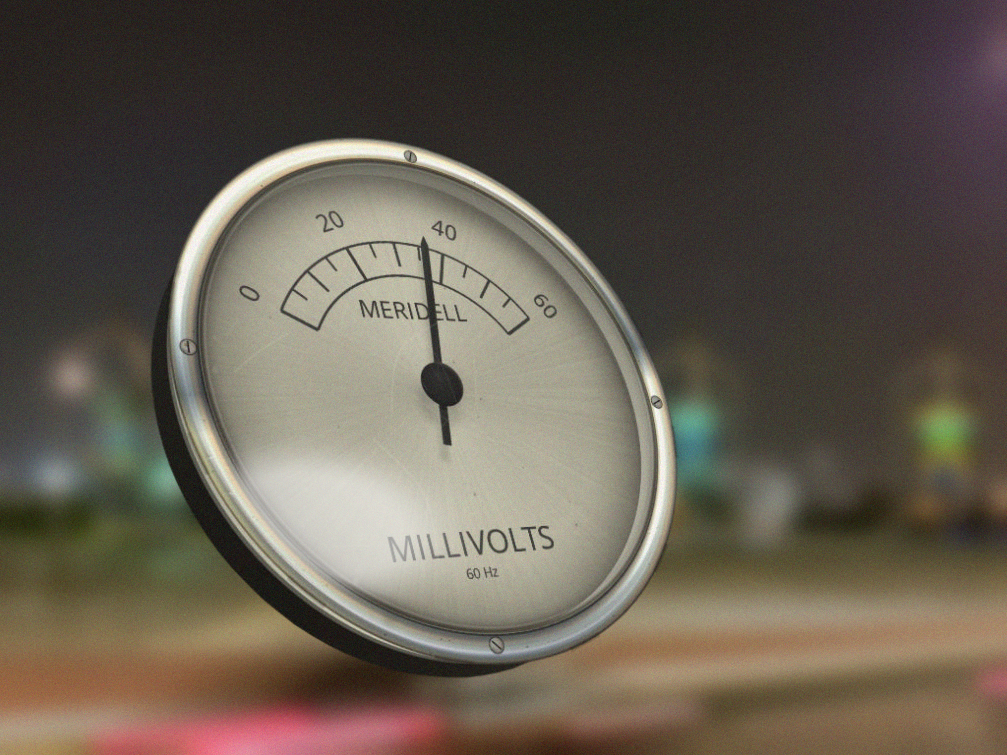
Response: 35 mV
